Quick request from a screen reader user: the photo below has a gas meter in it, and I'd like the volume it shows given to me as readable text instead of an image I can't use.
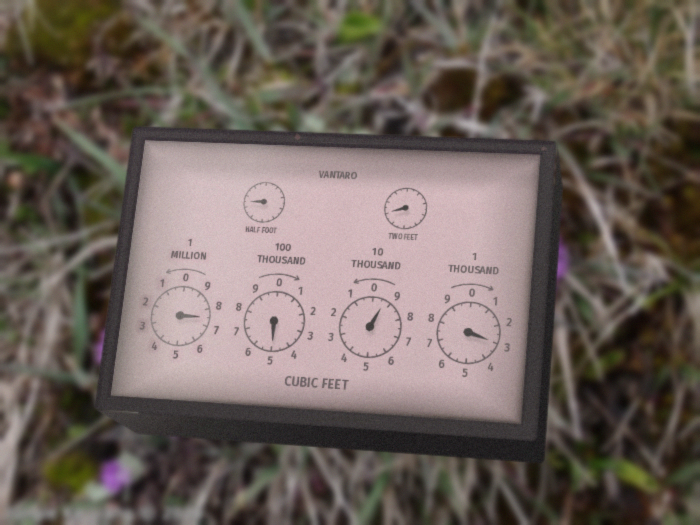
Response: 749300 ft³
